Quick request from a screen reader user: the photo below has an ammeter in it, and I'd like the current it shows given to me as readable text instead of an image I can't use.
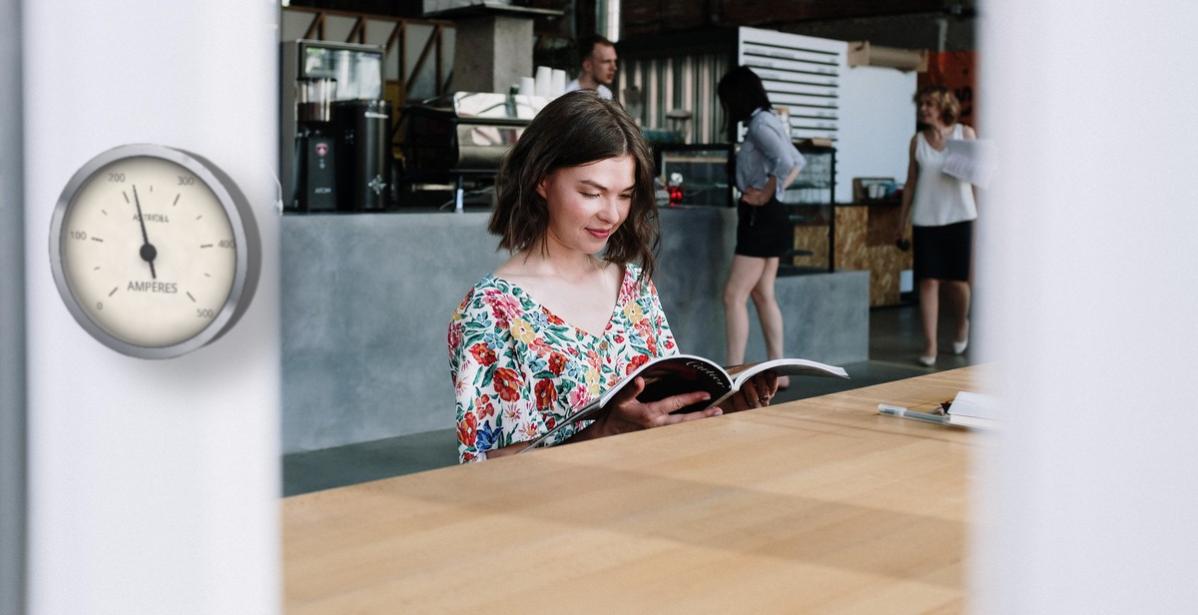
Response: 225 A
